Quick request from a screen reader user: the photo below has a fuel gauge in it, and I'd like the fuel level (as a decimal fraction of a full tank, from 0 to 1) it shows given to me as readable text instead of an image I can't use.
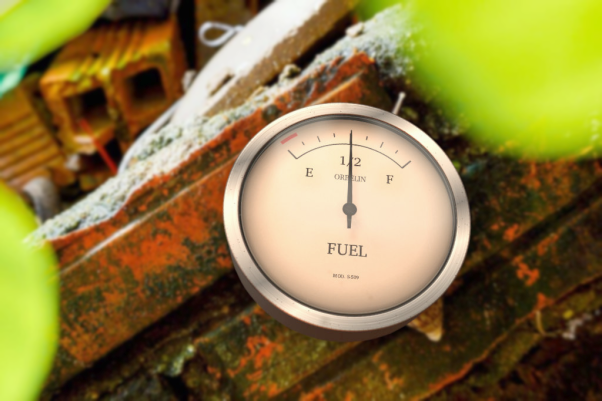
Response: 0.5
